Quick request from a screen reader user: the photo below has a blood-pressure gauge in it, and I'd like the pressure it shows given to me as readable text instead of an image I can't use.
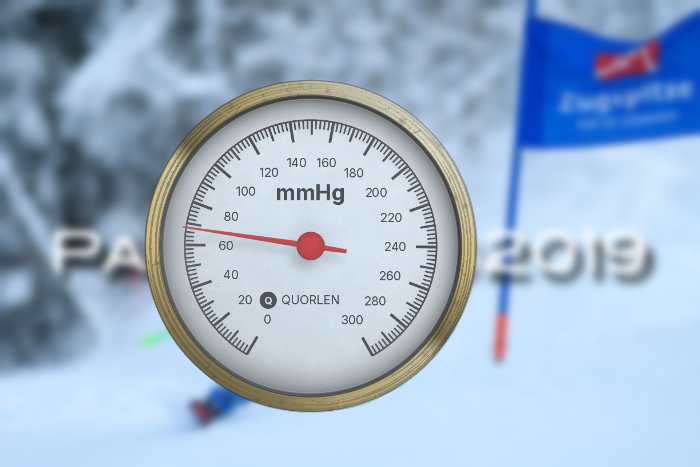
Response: 68 mmHg
